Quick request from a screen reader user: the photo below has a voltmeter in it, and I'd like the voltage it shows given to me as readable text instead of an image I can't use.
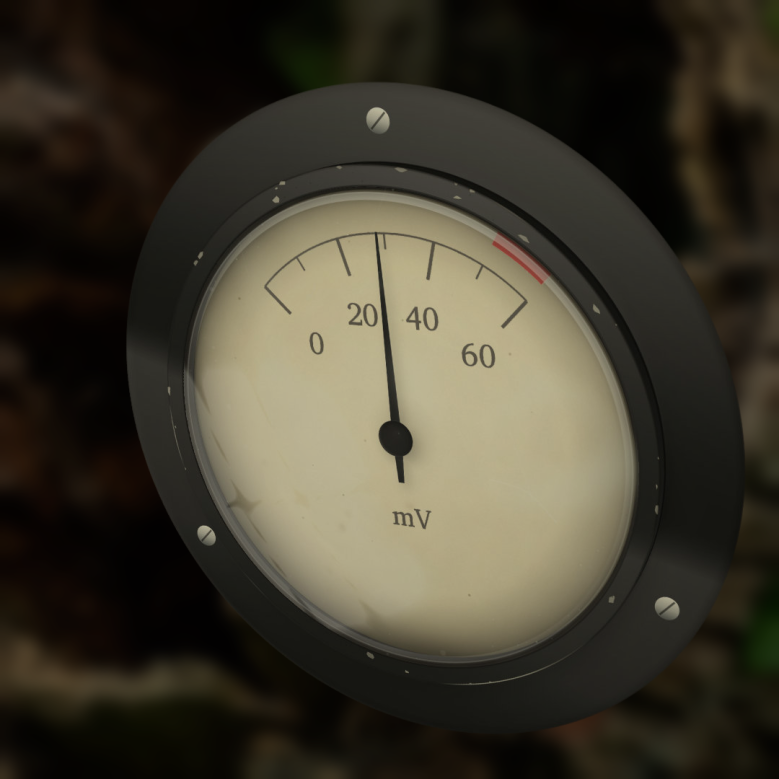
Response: 30 mV
